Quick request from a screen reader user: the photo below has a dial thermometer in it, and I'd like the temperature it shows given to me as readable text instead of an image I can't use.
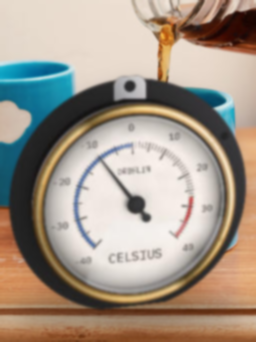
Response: -10 °C
